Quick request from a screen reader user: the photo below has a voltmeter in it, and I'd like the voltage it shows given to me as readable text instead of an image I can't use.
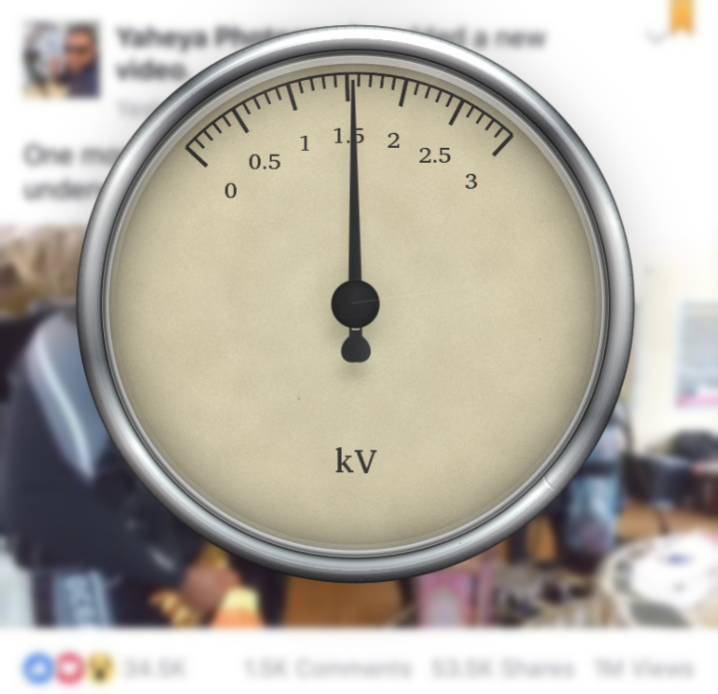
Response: 1.55 kV
